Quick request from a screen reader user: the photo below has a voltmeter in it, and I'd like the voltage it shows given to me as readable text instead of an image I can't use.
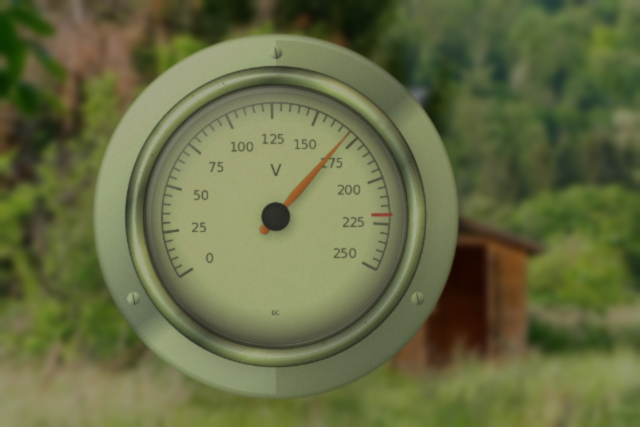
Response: 170 V
